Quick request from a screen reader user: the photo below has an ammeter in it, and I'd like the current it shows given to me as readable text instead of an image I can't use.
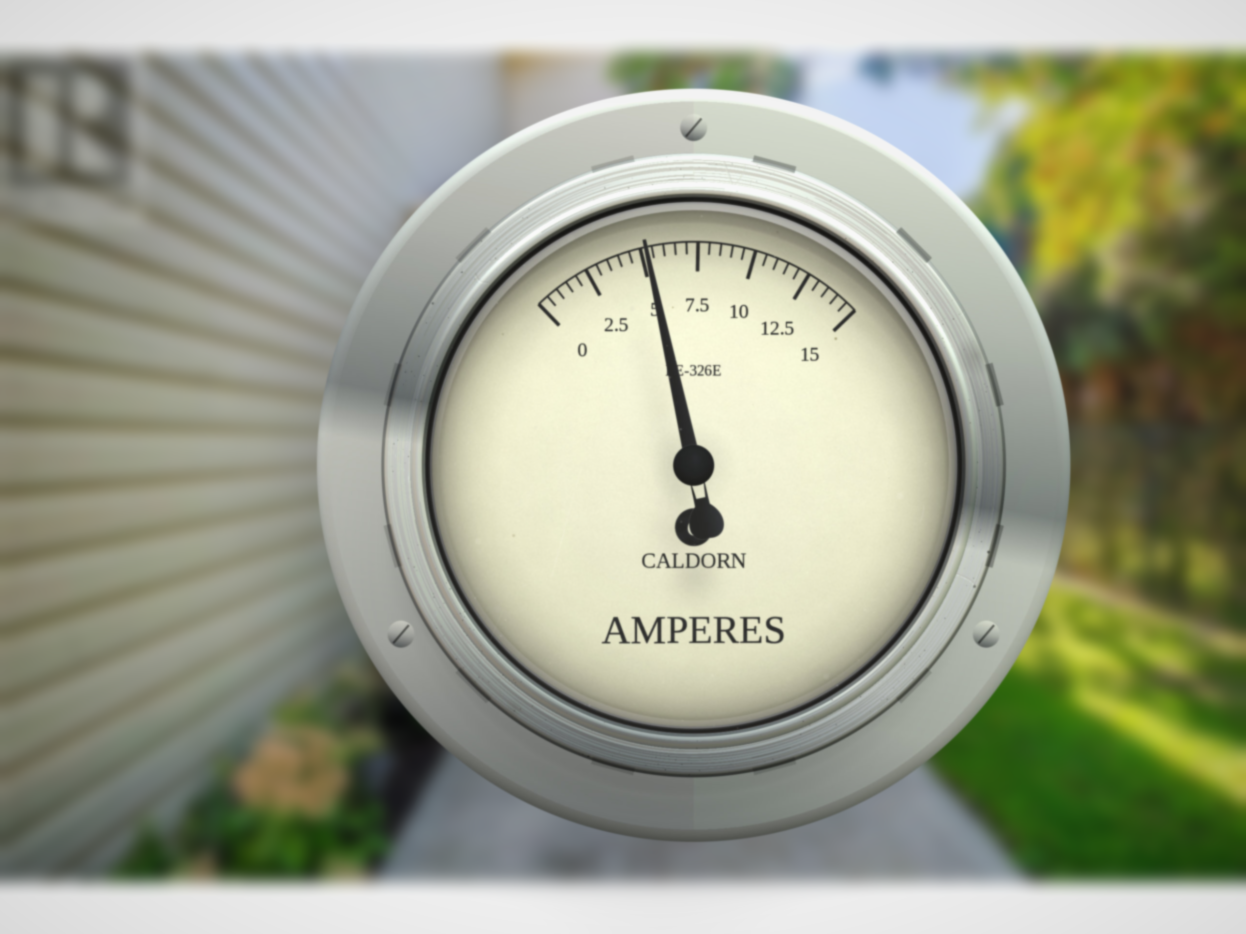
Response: 5.25 A
